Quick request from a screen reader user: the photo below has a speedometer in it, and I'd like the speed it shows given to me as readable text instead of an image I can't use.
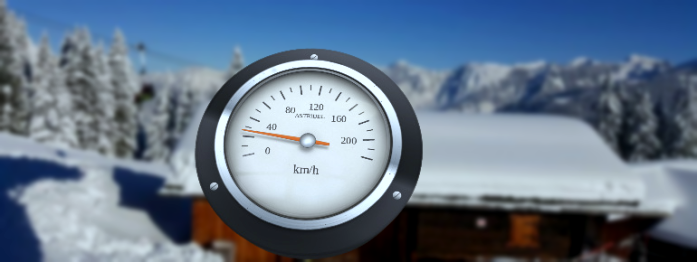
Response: 25 km/h
